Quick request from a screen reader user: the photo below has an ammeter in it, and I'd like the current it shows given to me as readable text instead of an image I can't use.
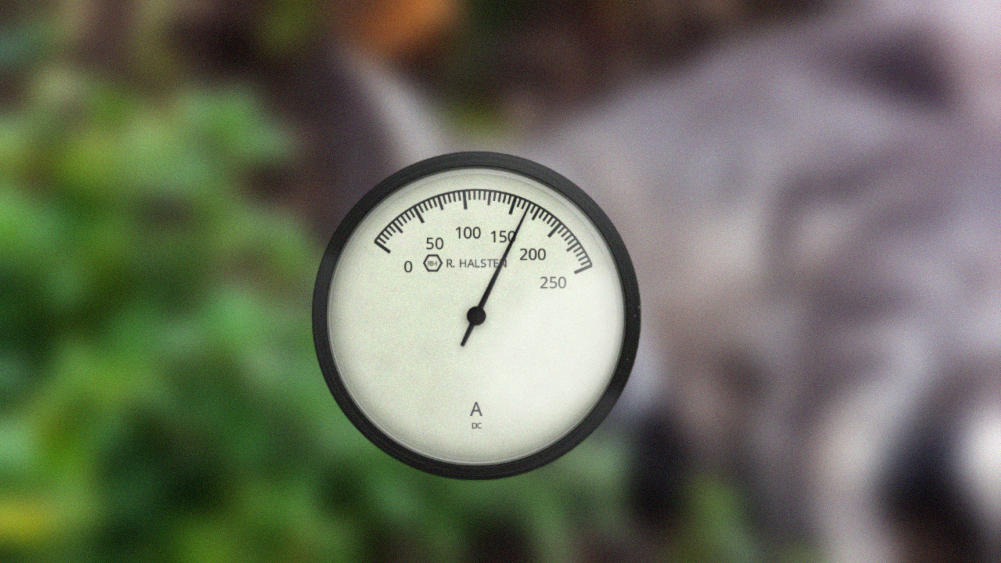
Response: 165 A
